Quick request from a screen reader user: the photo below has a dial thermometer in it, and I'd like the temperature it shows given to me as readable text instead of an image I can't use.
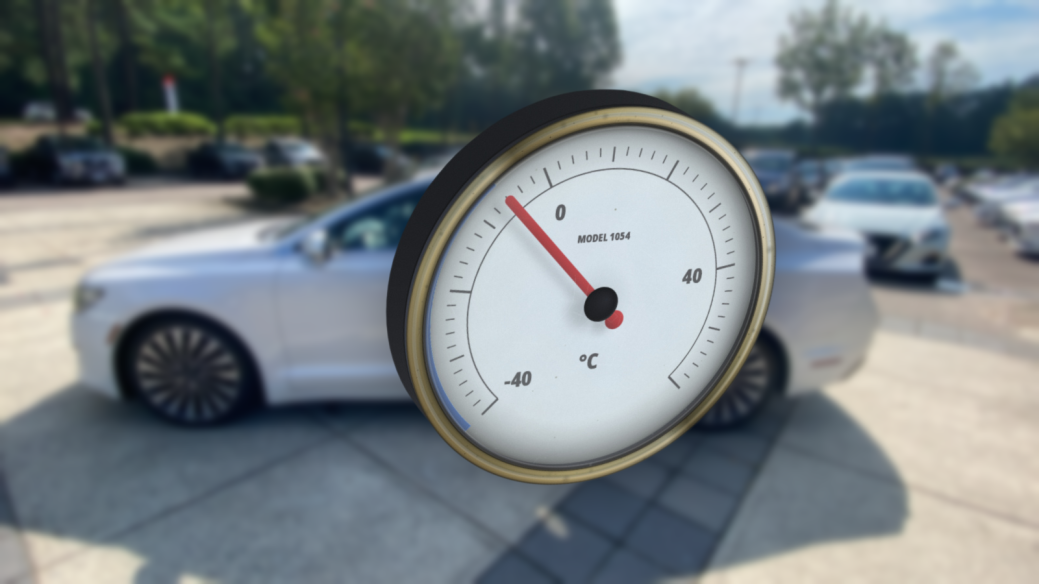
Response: -6 °C
